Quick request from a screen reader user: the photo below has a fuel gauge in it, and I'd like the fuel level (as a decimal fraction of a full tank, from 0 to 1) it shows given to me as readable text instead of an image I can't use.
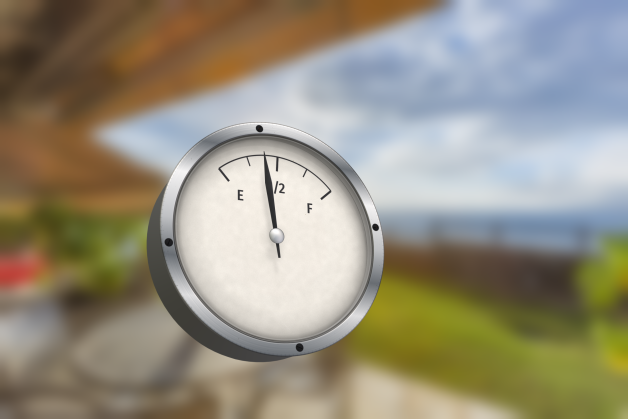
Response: 0.375
